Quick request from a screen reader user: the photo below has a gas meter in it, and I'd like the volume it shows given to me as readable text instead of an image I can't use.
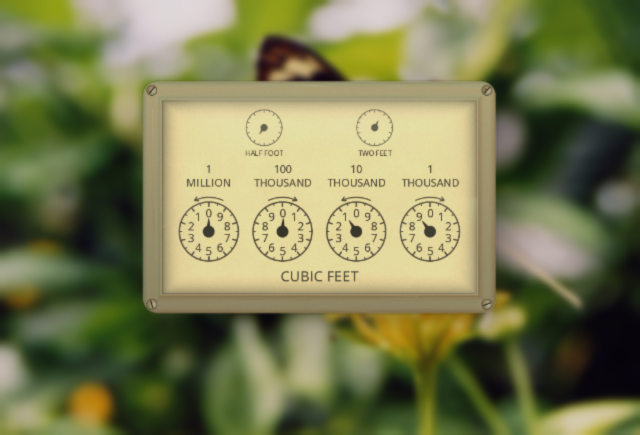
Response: 900 ft³
